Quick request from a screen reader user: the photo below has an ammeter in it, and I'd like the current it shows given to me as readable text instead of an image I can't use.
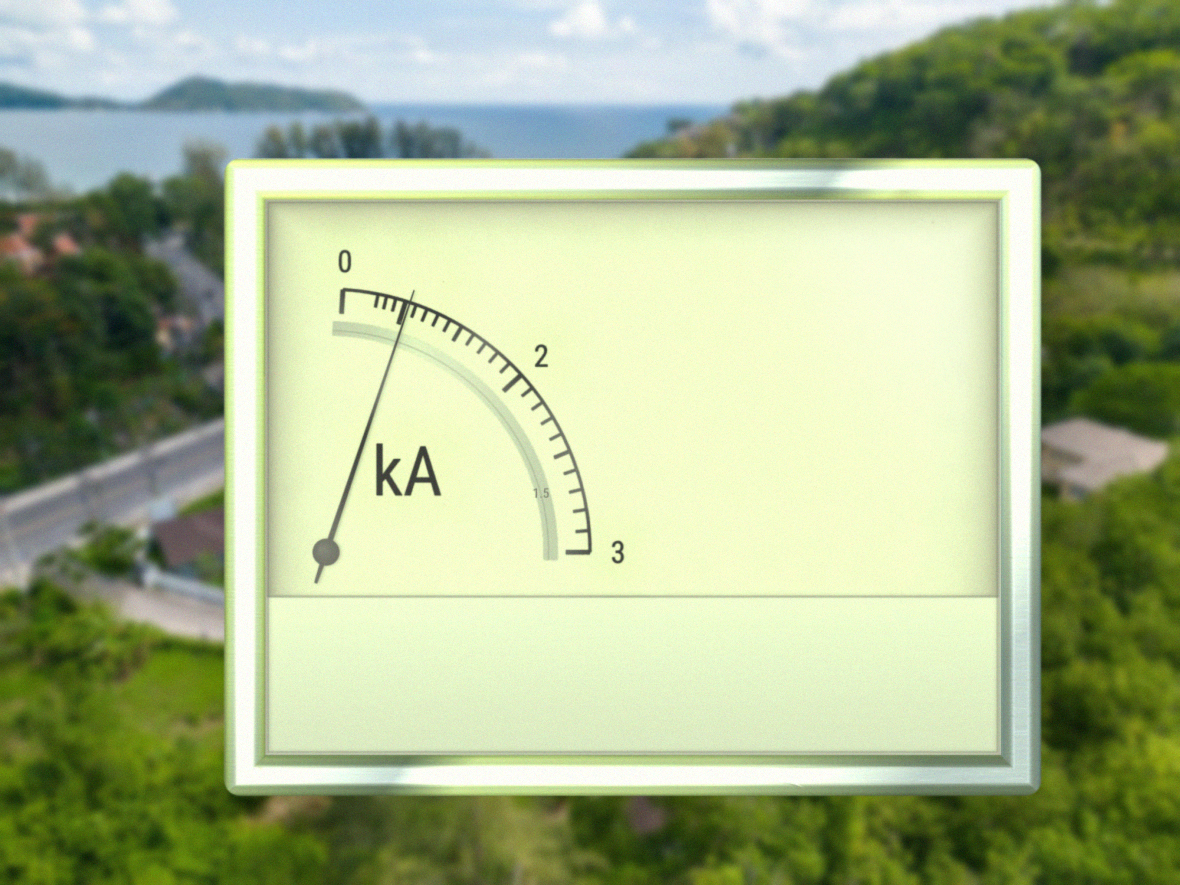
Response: 1.05 kA
